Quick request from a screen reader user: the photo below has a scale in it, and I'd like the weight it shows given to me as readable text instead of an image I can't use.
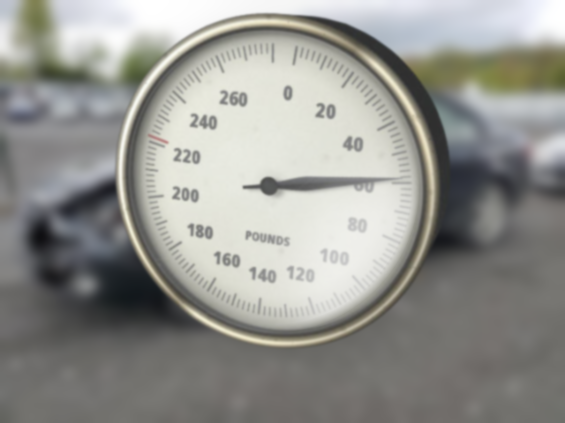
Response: 58 lb
